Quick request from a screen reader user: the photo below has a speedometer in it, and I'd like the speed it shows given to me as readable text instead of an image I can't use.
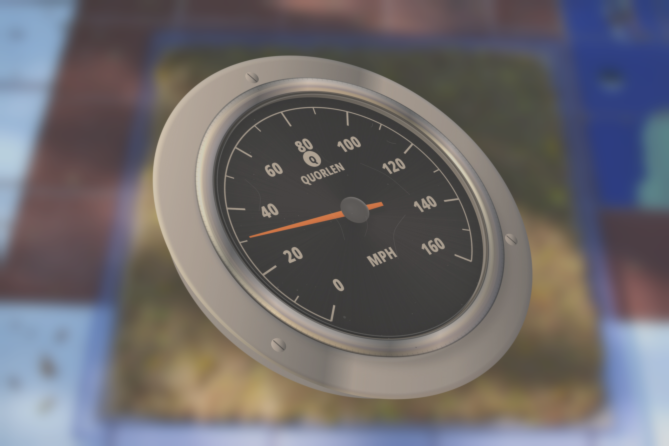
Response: 30 mph
